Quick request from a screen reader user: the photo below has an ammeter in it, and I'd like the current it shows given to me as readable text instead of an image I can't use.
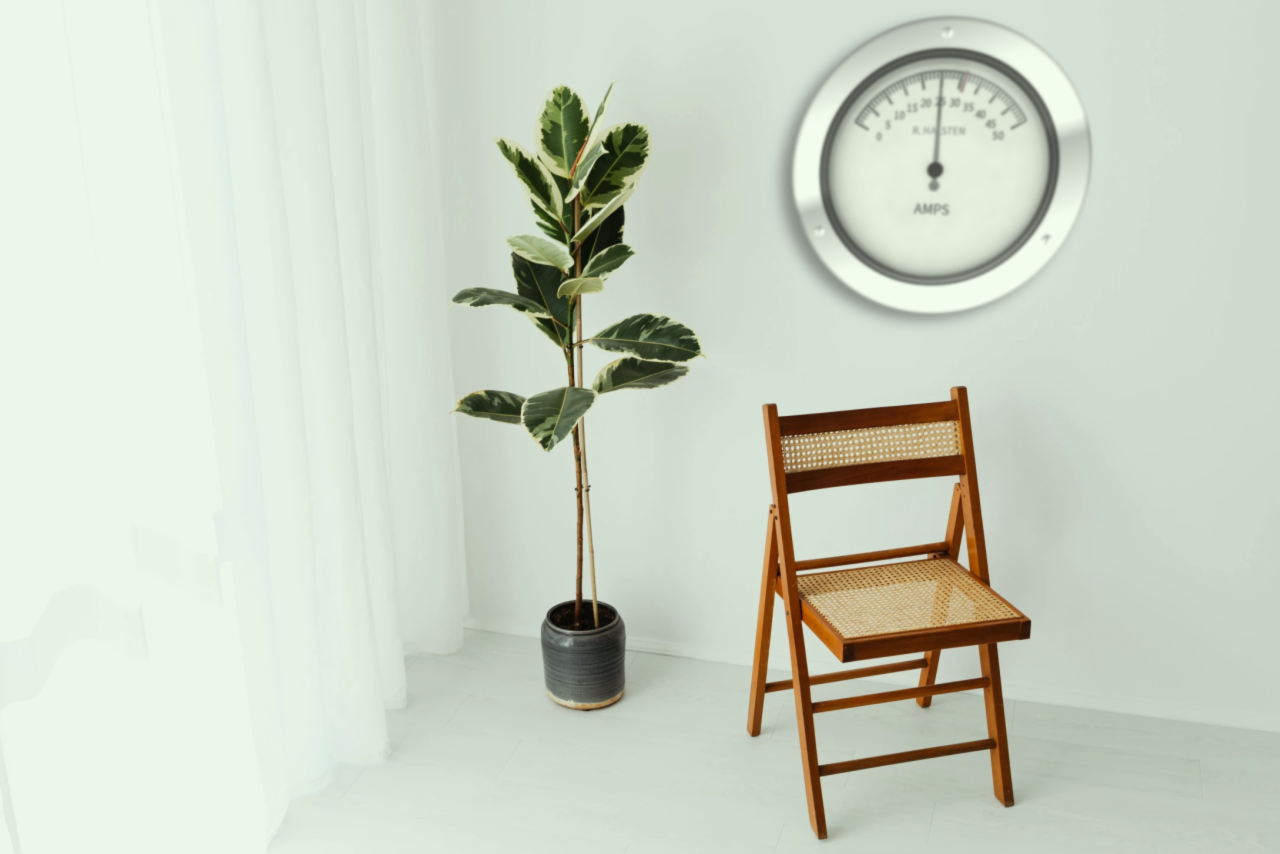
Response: 25 A
